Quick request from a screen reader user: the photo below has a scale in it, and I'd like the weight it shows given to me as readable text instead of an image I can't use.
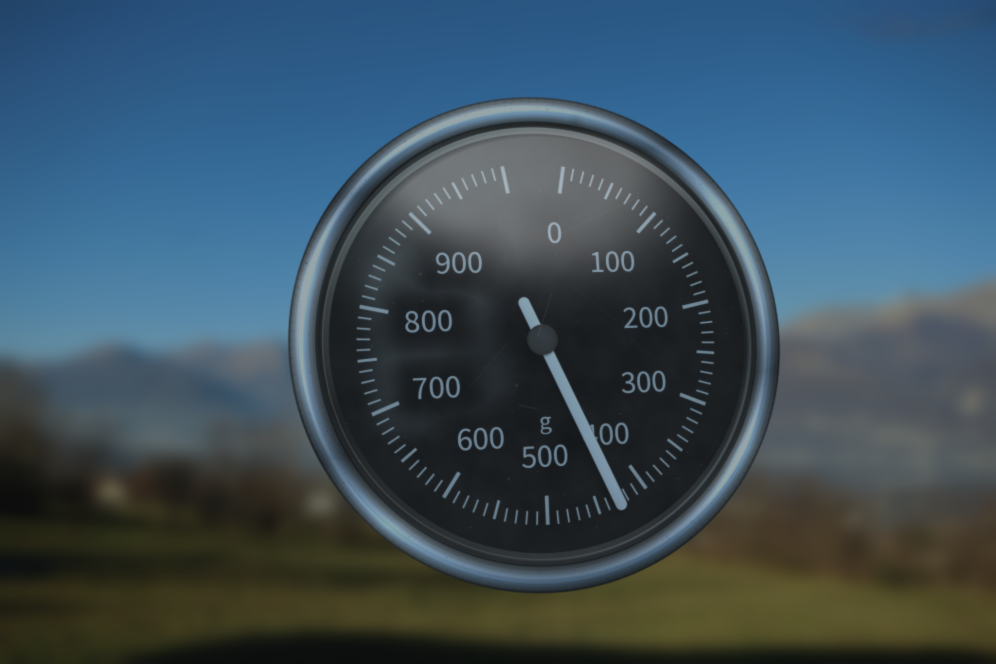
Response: 430 g
